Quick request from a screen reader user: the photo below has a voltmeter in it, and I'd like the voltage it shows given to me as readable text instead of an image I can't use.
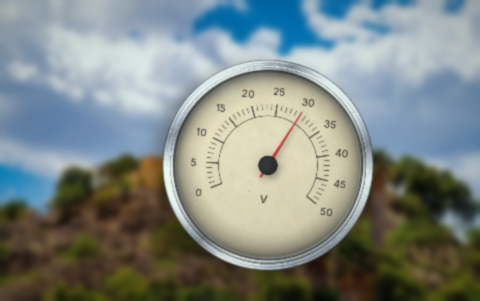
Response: 30 V
